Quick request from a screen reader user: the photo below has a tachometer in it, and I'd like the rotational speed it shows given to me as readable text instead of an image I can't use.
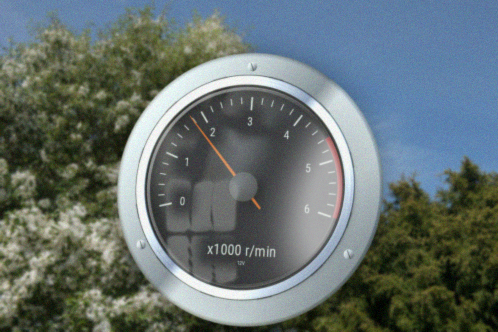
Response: 1800 rpm
